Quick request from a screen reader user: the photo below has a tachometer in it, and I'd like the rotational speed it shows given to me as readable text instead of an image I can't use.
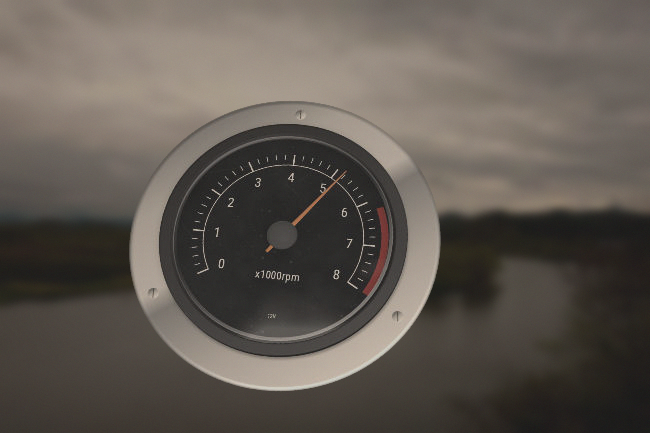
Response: 5200 rpm
